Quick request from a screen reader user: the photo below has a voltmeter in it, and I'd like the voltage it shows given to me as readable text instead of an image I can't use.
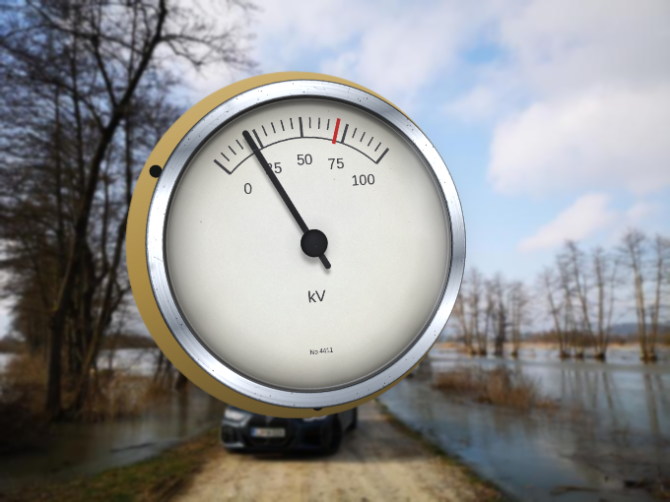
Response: 20 kV
